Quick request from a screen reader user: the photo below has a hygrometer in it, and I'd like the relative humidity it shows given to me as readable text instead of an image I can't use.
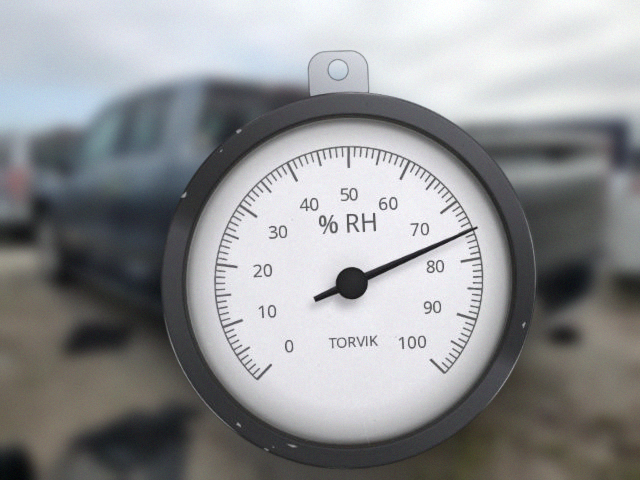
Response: 75 %
